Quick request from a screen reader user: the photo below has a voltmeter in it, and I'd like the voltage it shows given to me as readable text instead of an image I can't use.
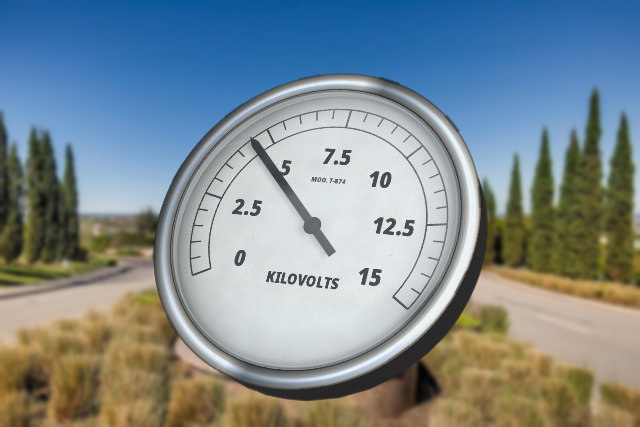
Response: 4.5 kV
